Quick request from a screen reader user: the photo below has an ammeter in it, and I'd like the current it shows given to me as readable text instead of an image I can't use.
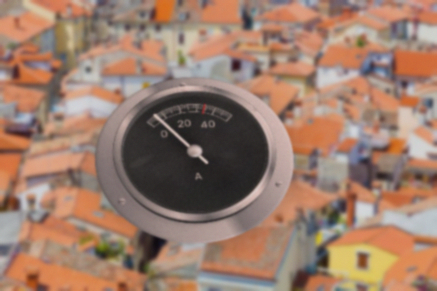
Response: 5 A
